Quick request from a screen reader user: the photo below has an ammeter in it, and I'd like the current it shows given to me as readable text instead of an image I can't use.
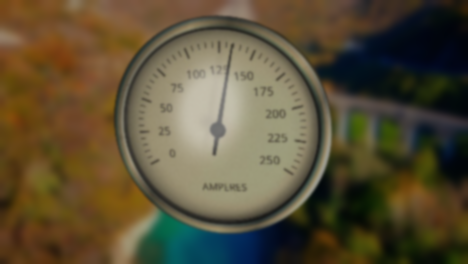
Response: 135 A
